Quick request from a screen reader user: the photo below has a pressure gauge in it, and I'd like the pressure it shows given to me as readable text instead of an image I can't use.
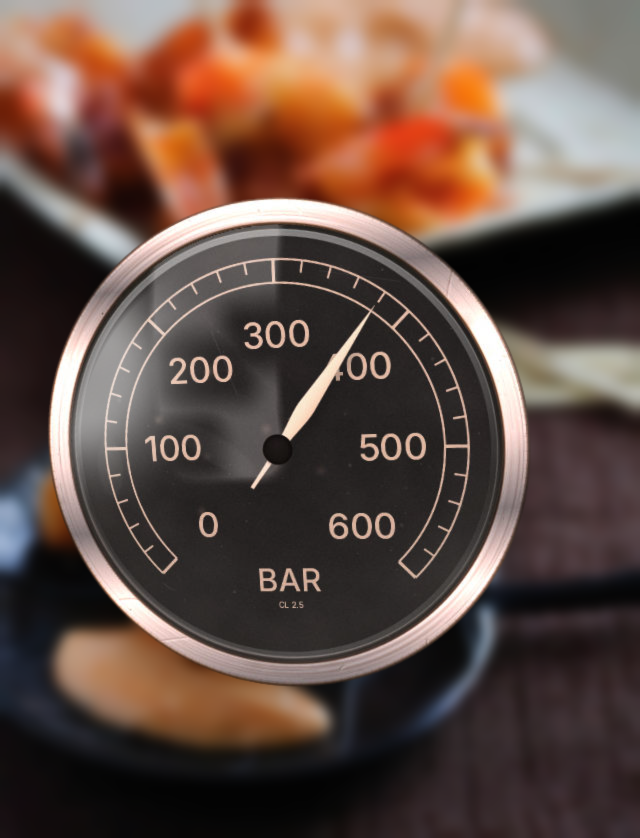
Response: 380 bar
